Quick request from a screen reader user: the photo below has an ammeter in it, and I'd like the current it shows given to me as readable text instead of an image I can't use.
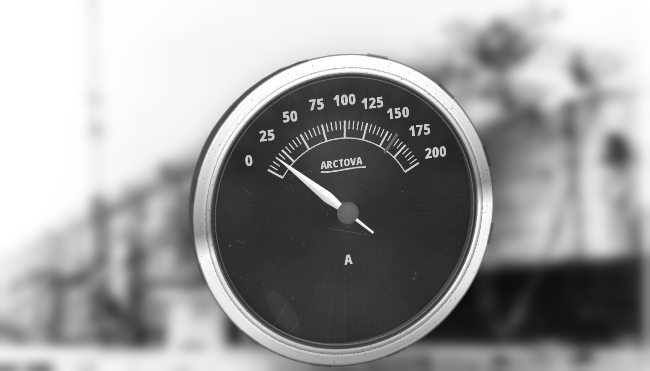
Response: 15 A
